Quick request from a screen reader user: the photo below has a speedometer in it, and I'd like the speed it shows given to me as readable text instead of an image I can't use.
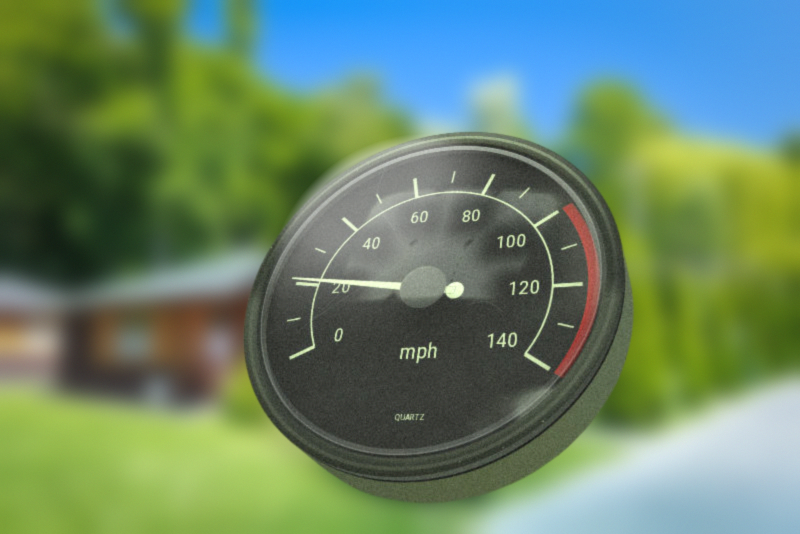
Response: 20 mph
